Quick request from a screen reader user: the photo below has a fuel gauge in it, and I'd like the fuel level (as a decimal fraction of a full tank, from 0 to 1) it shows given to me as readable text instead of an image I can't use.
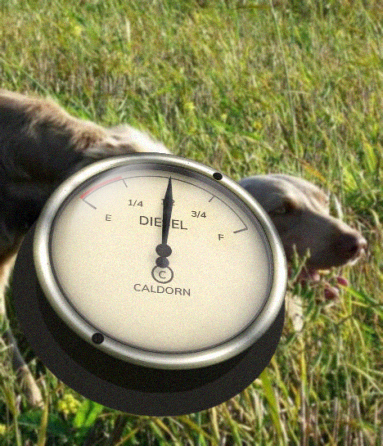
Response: 0.5
